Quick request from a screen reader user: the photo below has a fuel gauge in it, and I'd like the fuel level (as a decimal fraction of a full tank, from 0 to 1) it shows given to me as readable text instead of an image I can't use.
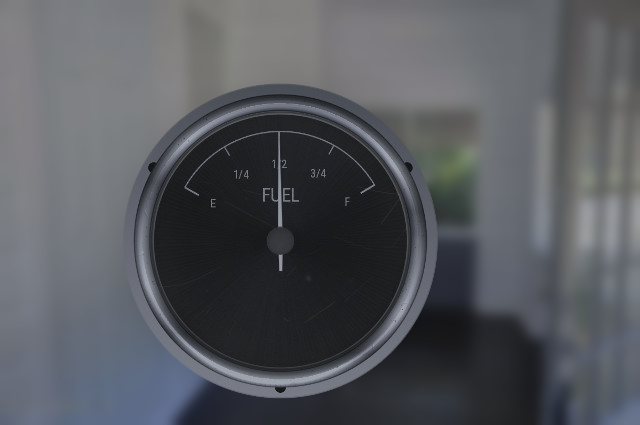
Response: 0.5
